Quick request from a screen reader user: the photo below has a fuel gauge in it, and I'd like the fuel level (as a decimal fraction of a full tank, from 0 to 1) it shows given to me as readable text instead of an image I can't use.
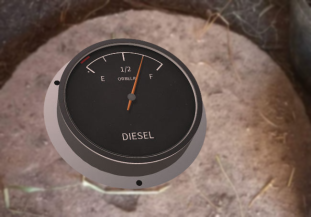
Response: 0.75
